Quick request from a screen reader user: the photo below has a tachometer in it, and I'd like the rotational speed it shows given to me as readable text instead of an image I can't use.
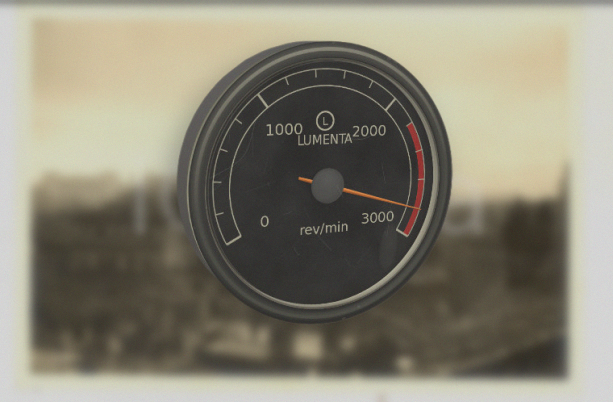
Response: 2800 rpm
